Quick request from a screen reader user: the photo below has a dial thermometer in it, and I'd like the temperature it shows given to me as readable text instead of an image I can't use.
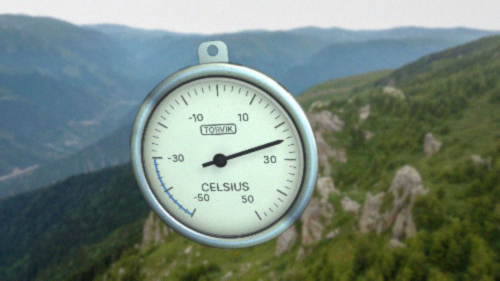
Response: 24 °C
